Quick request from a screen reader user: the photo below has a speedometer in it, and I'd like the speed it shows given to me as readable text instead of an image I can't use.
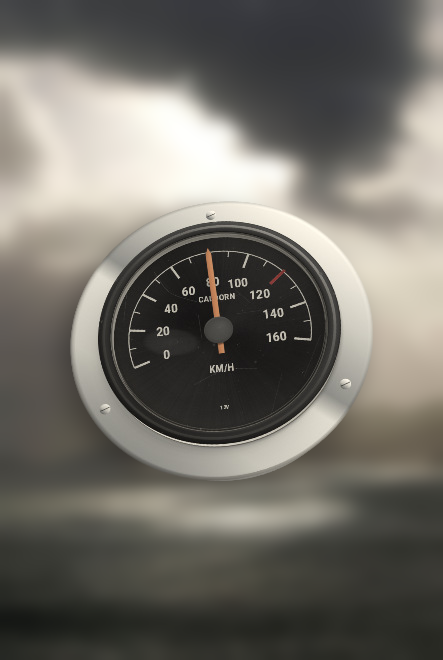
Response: 80 km/h
